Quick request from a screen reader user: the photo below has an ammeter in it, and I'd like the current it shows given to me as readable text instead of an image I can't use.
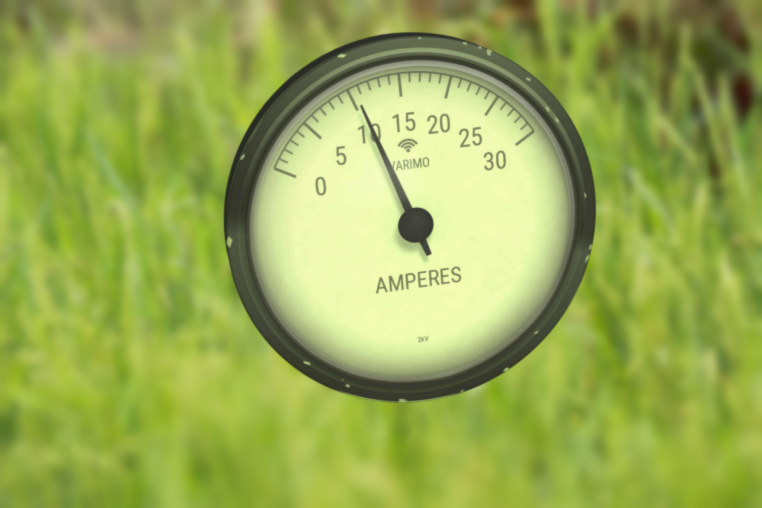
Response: 10.5 A
